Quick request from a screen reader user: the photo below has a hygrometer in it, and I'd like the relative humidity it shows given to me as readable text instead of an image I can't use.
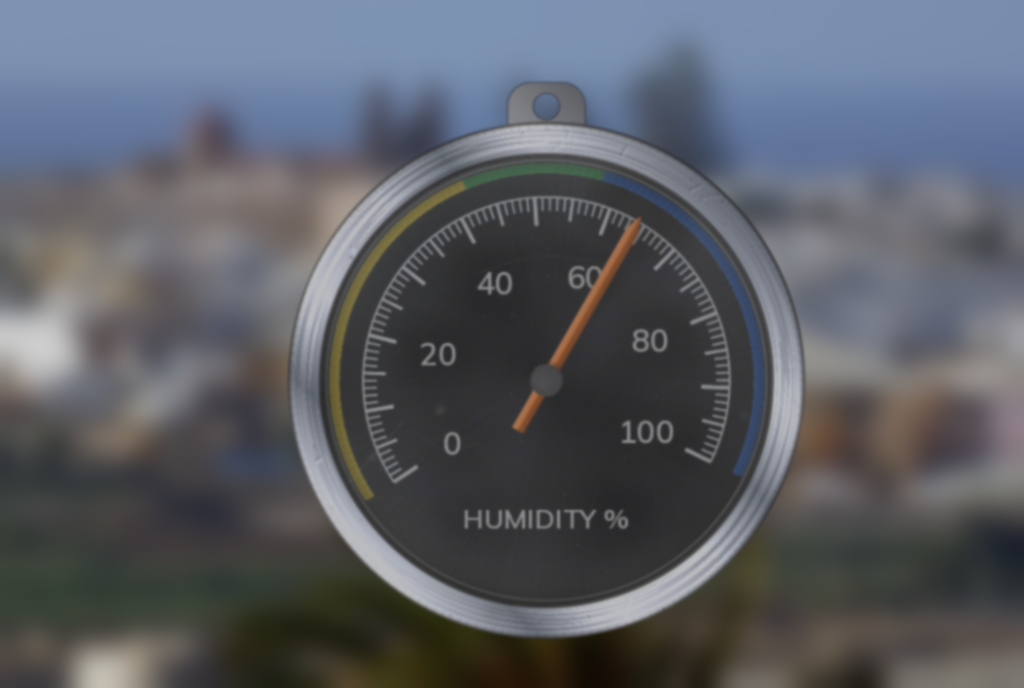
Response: 64 %
